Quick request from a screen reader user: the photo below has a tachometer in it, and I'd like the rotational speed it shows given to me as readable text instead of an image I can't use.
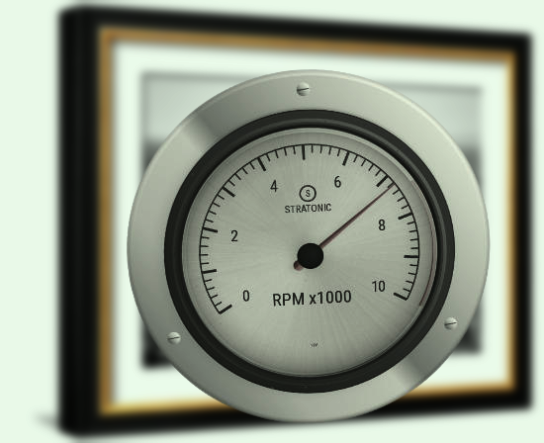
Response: 7200 rpm
